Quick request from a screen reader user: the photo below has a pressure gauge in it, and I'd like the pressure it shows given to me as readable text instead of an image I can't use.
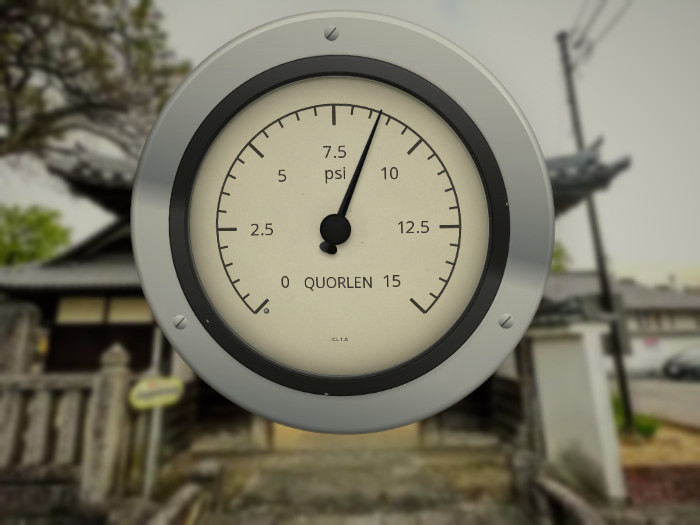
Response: 8.75 psi
